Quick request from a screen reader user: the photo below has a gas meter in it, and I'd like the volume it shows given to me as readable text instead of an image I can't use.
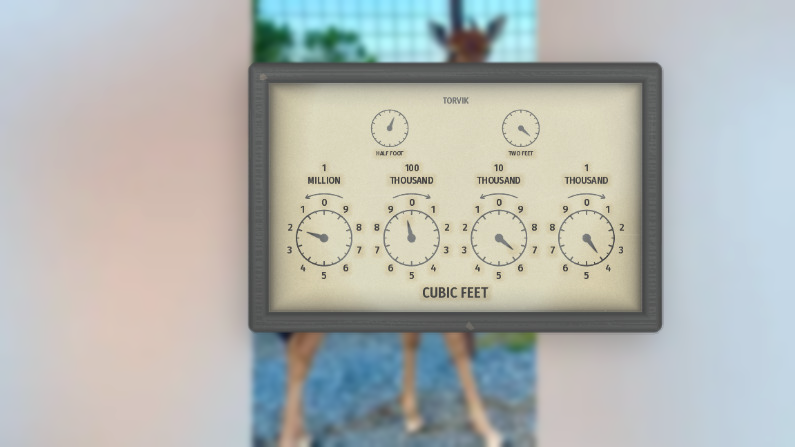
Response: 196400 ft³
